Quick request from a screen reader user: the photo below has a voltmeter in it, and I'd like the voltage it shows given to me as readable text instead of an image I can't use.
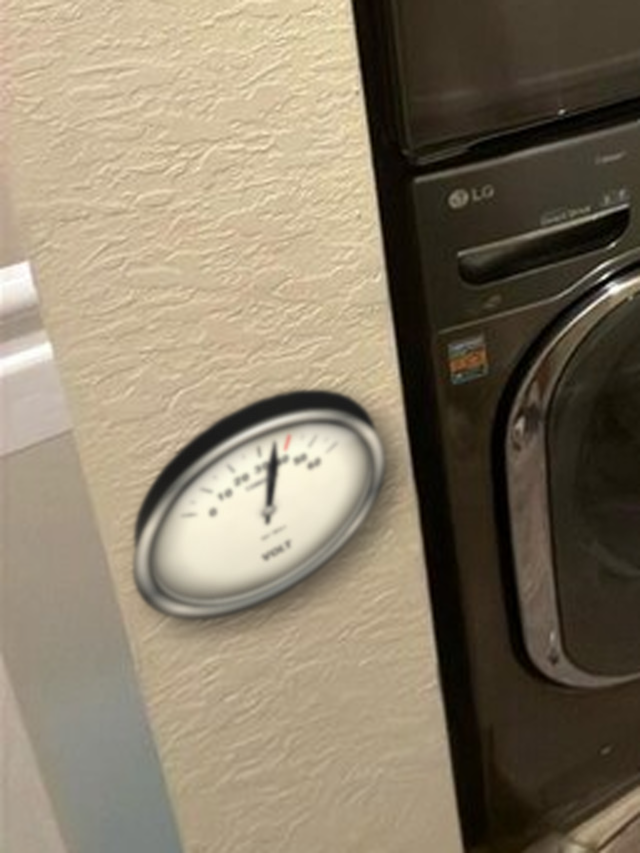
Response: 35 V
